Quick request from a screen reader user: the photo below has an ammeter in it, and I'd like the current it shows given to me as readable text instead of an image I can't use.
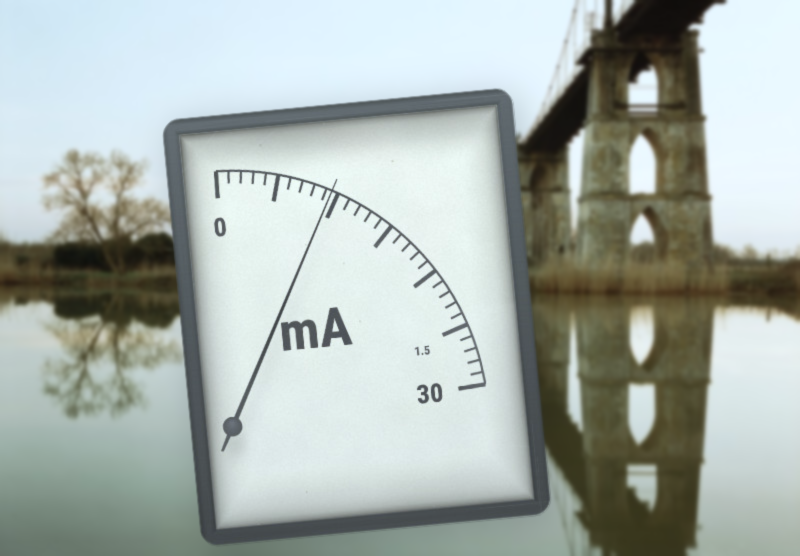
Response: 9.5 mA
